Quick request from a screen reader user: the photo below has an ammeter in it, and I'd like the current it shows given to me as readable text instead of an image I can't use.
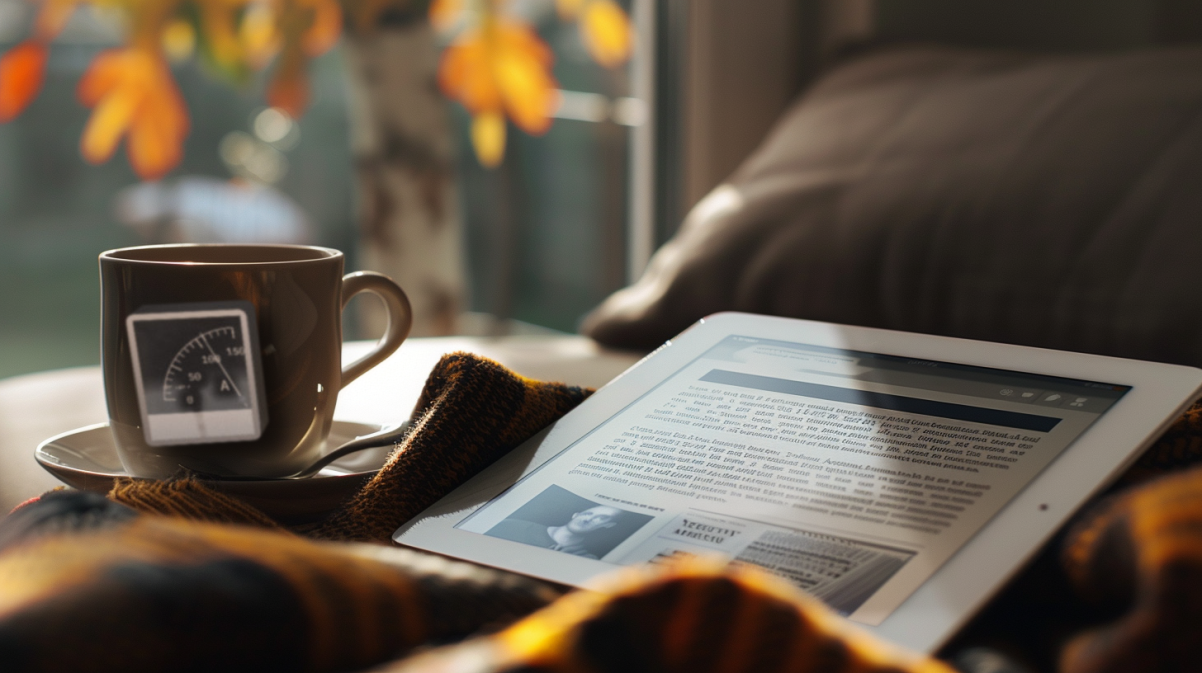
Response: 110 A
